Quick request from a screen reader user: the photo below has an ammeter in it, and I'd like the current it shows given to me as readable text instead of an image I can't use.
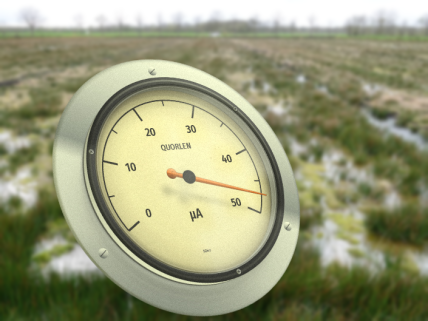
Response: 47.5 µA
